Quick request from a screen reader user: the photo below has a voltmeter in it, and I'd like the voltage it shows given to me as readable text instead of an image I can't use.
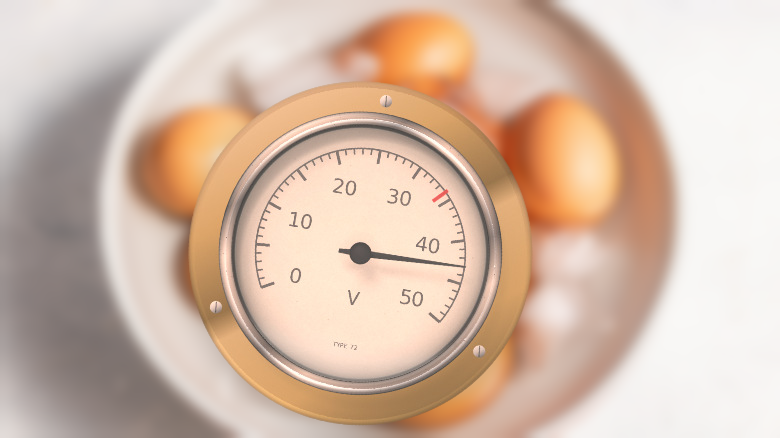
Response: 43 V
